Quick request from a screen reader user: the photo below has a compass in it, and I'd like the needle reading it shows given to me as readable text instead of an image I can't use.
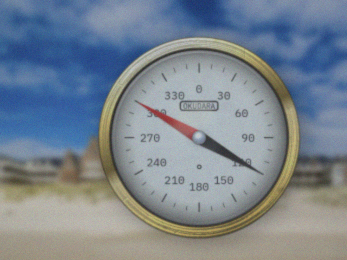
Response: 300 °
